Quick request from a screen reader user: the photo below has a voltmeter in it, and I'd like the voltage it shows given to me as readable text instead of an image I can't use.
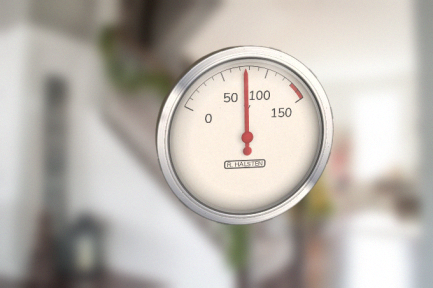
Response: 75 V
